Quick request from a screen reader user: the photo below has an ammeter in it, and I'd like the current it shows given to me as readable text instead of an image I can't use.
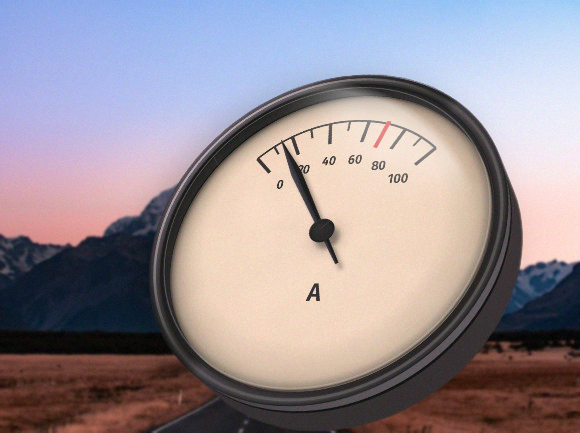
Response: 15 A
